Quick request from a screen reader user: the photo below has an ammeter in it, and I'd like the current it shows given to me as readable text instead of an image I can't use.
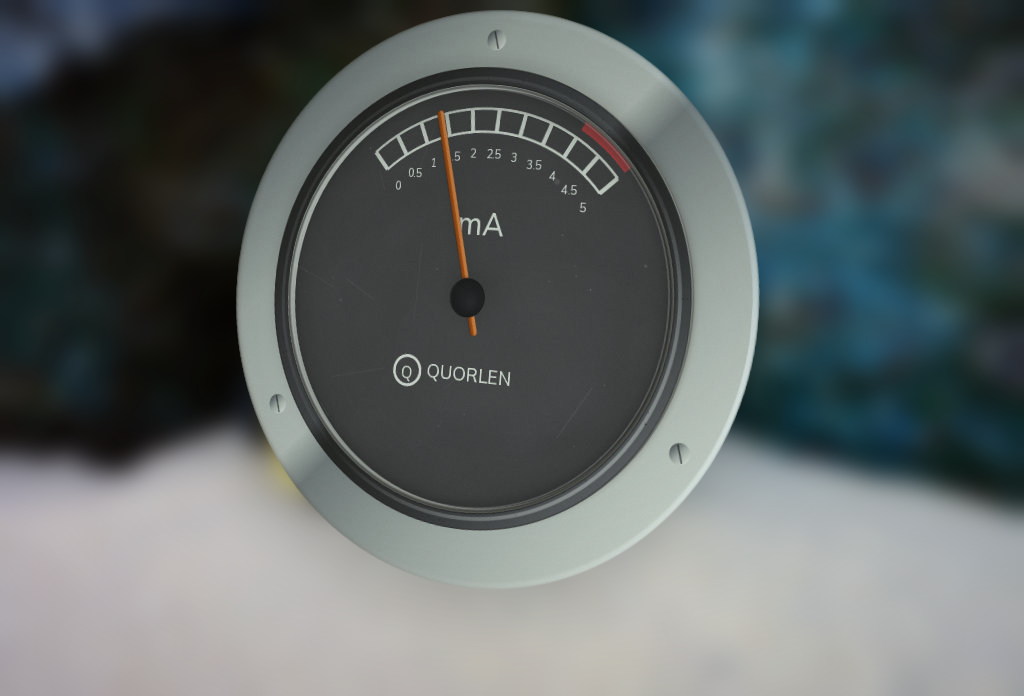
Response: 1.5 mA
